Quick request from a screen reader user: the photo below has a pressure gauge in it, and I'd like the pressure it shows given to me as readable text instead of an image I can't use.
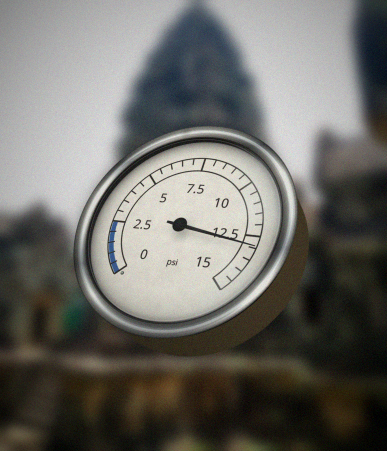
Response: 13 psi
